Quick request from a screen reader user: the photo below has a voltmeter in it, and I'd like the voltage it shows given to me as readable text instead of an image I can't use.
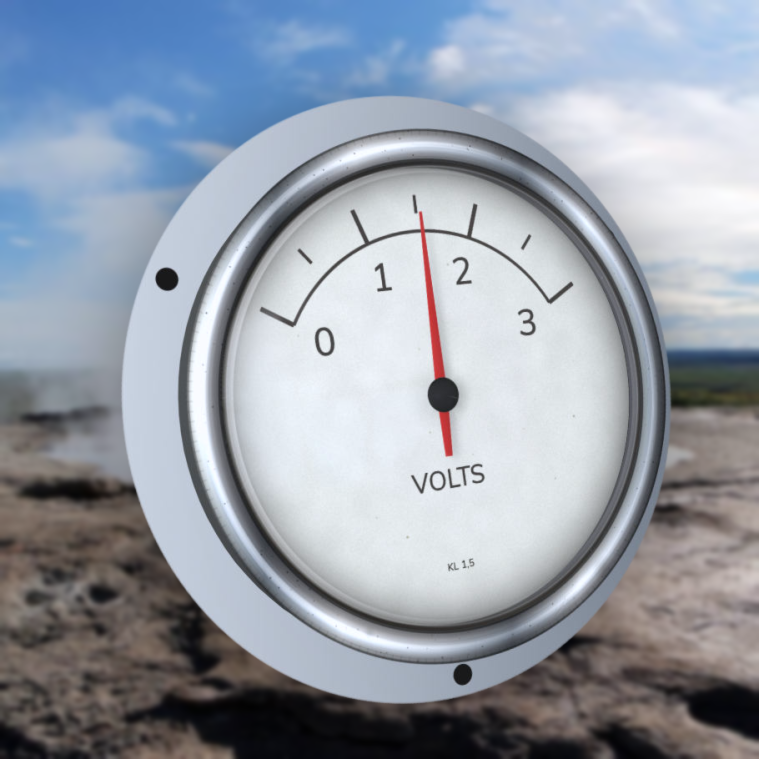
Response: 1.5 V
